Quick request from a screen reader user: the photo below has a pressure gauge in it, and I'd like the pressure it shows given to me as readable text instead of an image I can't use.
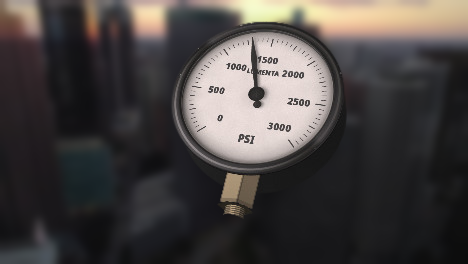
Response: 1300 psi
